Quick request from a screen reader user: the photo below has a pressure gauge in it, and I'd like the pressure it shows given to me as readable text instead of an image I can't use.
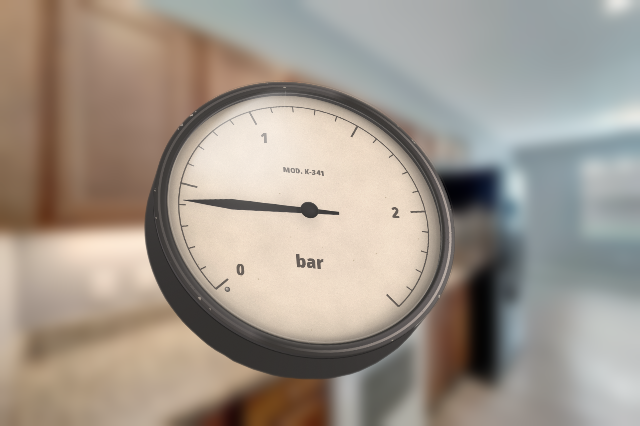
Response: 0.4 bar
